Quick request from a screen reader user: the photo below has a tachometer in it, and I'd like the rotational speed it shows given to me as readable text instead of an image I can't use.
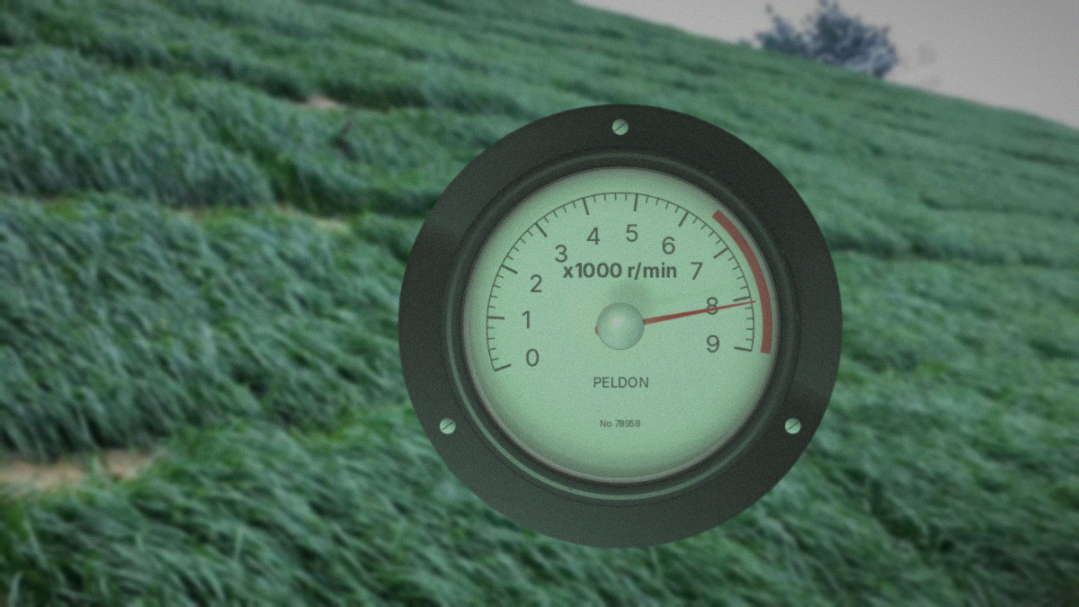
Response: 8100 rpm
